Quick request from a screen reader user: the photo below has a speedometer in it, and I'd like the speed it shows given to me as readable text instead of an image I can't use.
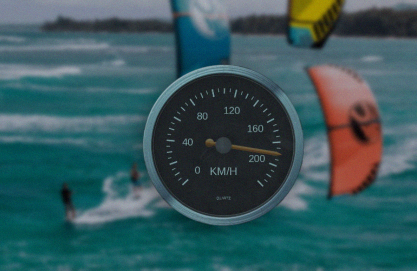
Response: 190 km/h
